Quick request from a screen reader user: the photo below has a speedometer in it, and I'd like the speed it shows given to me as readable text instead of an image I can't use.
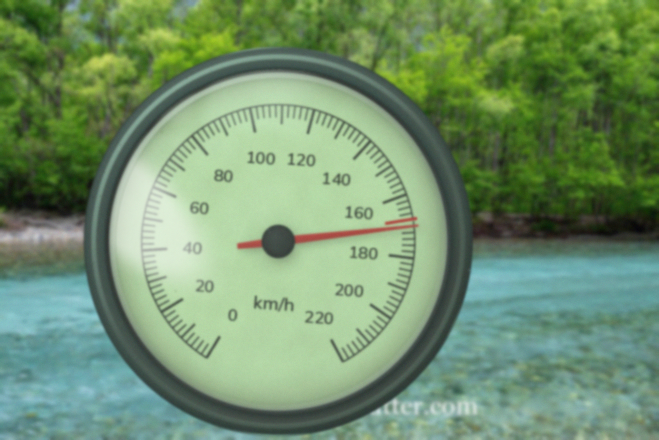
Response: 170 km/h
